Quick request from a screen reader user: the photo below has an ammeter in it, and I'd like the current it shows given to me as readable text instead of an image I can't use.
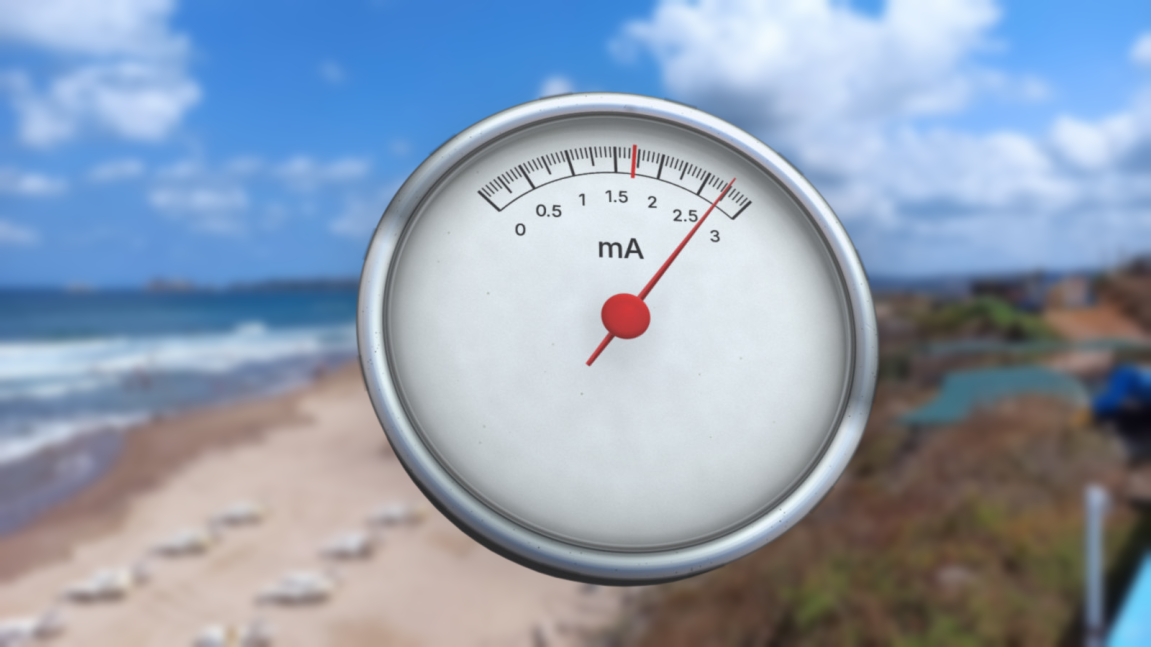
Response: 2.75 mA
